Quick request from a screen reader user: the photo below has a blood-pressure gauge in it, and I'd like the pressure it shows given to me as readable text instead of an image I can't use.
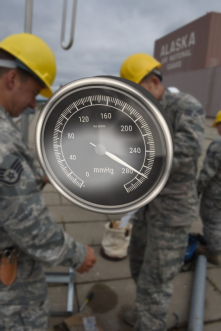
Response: 270 mmHg
